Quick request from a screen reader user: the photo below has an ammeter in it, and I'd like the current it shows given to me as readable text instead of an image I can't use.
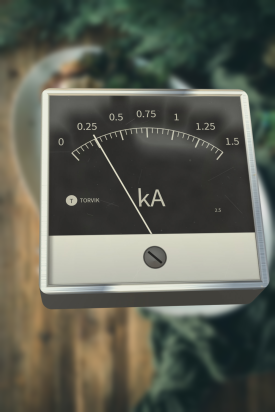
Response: 0.25 kA
